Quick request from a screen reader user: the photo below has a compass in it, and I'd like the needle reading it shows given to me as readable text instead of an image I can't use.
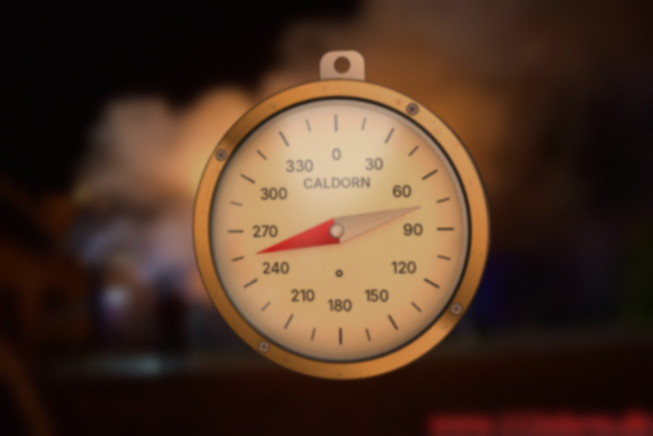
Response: 255 °
